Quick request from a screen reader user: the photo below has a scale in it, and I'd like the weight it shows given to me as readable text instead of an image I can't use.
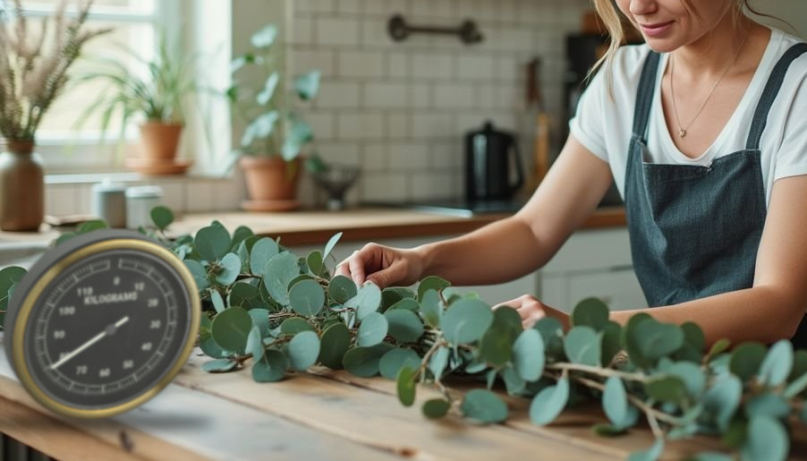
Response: 80 kg
